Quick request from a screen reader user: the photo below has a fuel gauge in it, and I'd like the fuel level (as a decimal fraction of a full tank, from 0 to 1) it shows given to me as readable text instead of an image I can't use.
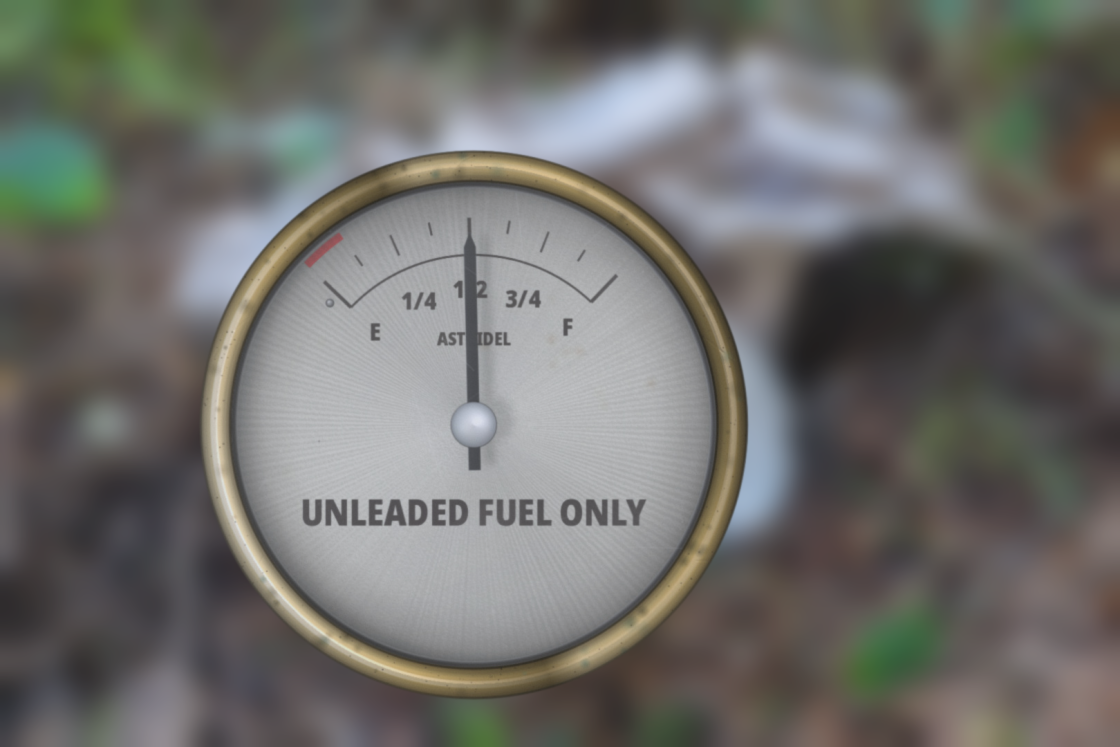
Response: 0.5
